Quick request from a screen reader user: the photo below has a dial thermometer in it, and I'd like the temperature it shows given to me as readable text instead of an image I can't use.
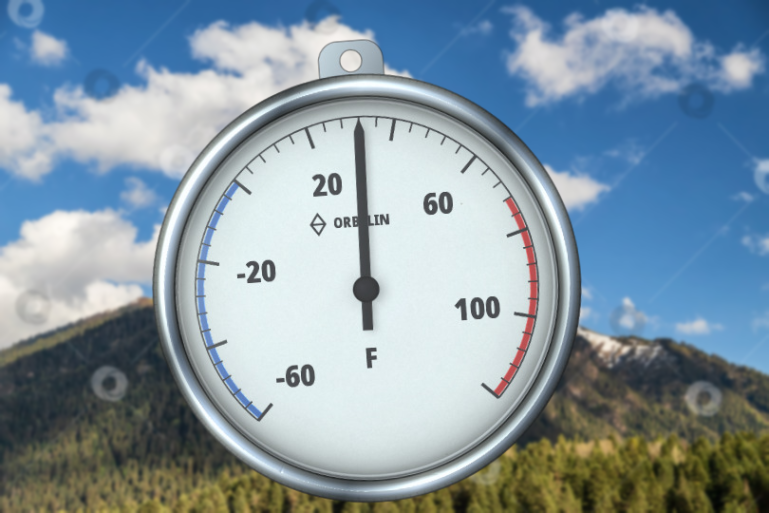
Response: 32 °F
